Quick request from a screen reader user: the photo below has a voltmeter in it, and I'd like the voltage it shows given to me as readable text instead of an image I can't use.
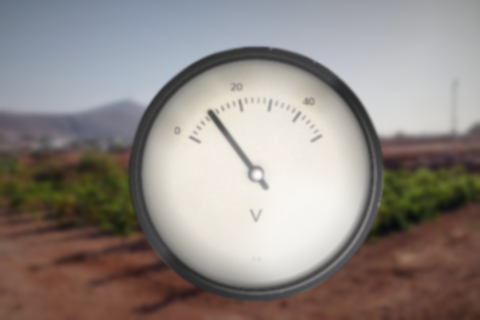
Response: 10 V
